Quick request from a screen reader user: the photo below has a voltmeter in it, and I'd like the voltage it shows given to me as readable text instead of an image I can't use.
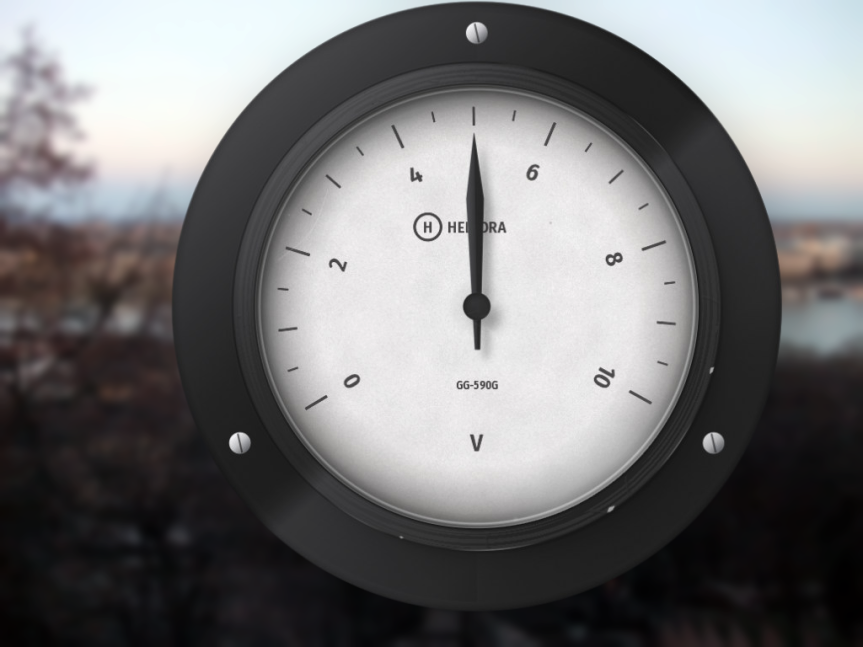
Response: 5 V
